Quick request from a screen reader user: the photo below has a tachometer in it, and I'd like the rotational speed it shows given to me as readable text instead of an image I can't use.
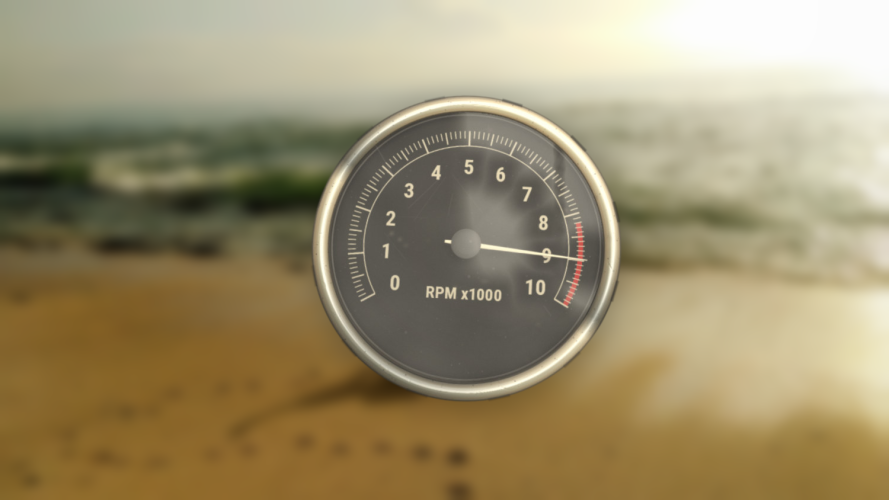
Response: 9000 rpm
